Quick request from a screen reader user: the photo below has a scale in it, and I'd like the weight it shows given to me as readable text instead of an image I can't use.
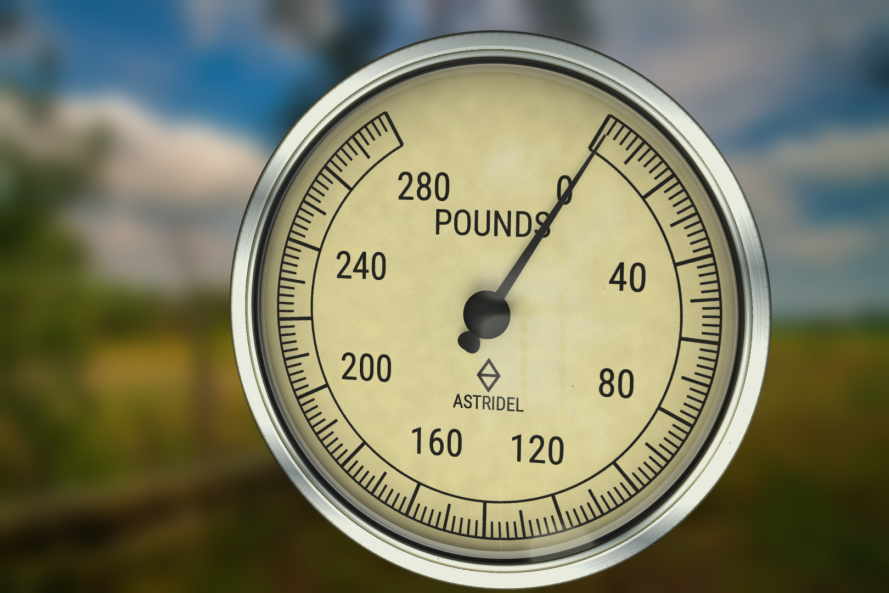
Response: 2 lb
